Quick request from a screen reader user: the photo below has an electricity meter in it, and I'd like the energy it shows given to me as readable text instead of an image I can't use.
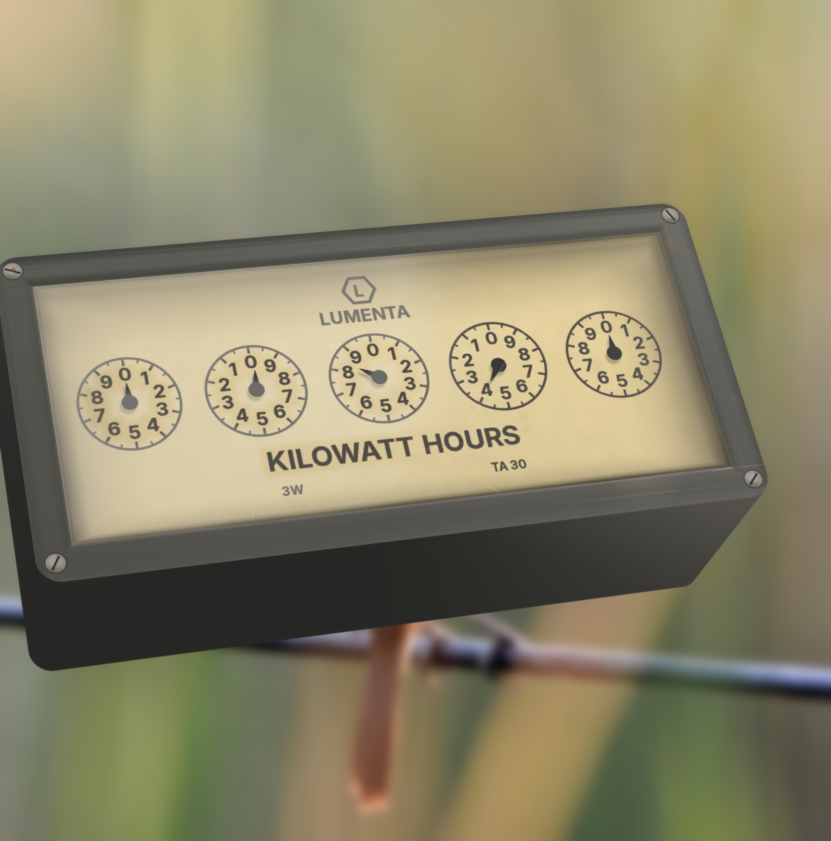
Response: 99840 kWh
